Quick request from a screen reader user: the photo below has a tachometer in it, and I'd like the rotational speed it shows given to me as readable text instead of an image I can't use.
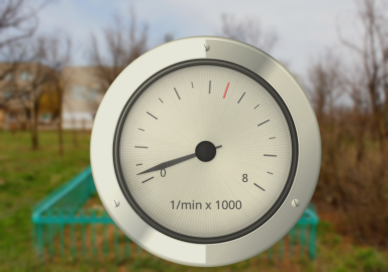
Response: 250 rpm
